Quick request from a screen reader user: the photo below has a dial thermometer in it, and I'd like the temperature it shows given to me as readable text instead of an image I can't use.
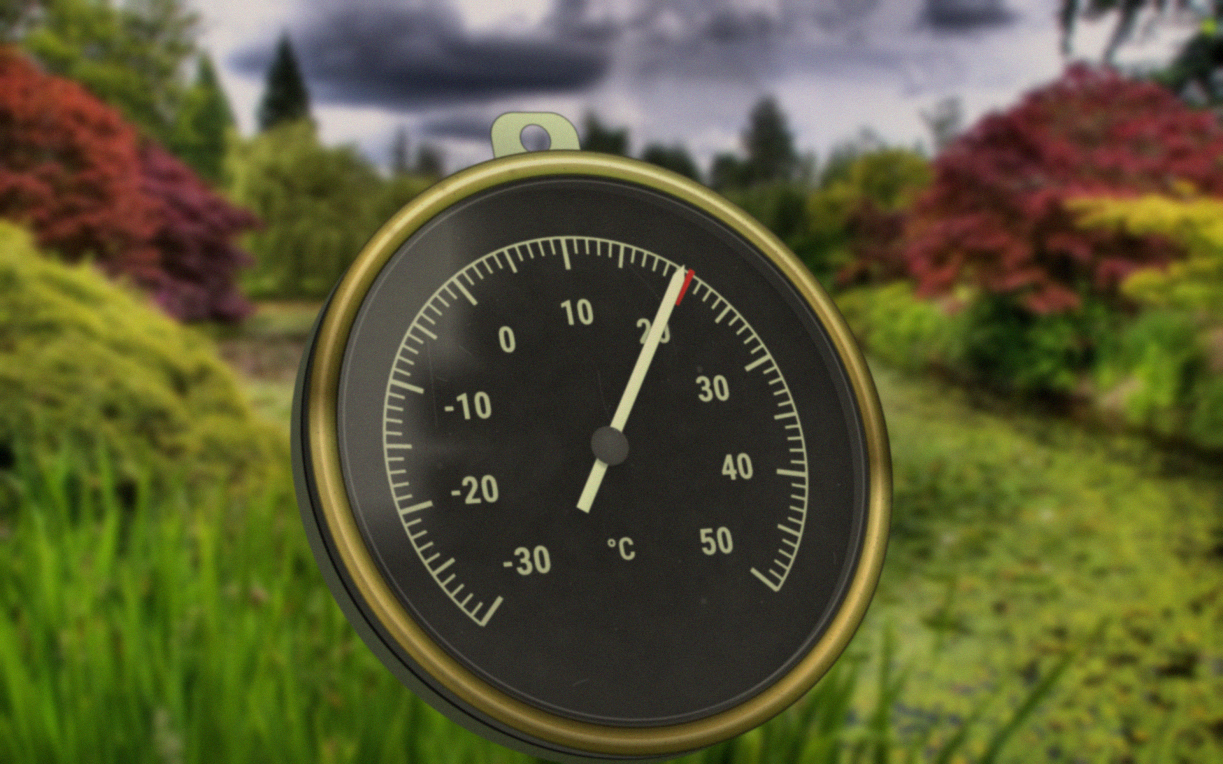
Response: 20 °C
